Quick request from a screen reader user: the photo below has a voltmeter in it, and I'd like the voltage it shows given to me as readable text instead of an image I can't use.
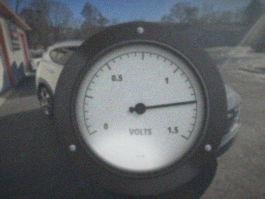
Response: 1.25 V
